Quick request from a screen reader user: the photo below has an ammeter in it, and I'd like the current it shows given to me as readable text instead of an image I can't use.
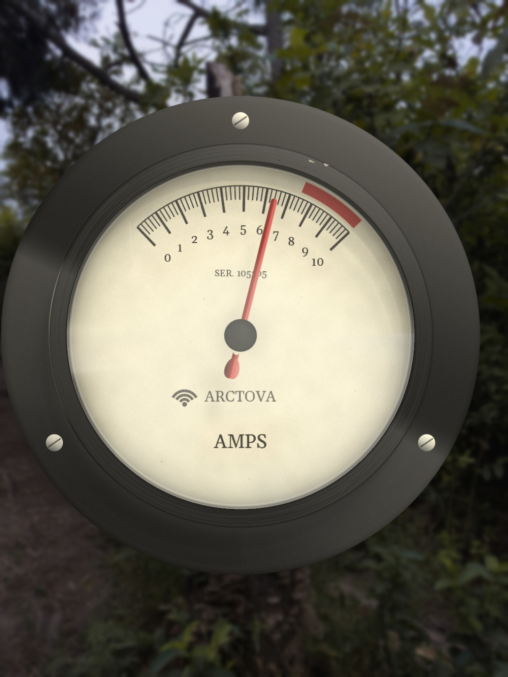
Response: 6.4 A
